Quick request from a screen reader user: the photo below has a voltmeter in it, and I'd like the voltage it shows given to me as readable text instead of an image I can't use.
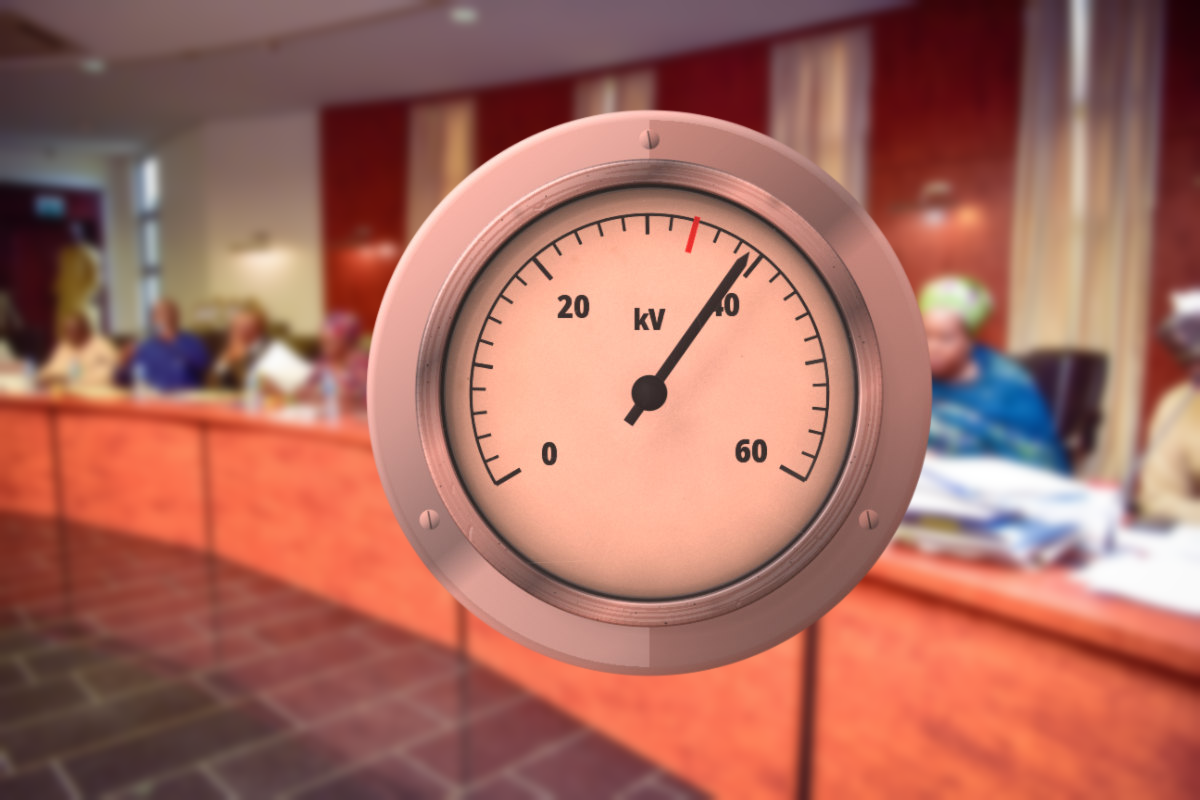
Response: 39 kV
